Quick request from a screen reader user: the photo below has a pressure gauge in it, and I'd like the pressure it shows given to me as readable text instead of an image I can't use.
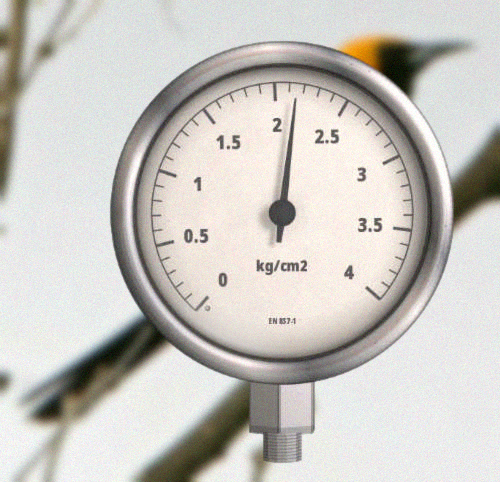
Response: 2.15 kg/cm²
